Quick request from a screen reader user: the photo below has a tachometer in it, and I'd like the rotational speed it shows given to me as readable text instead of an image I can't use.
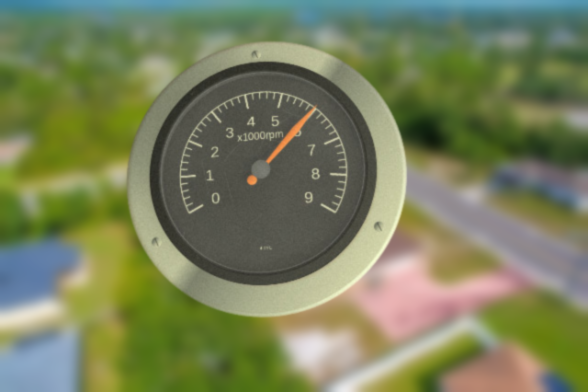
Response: 6000 rpm
